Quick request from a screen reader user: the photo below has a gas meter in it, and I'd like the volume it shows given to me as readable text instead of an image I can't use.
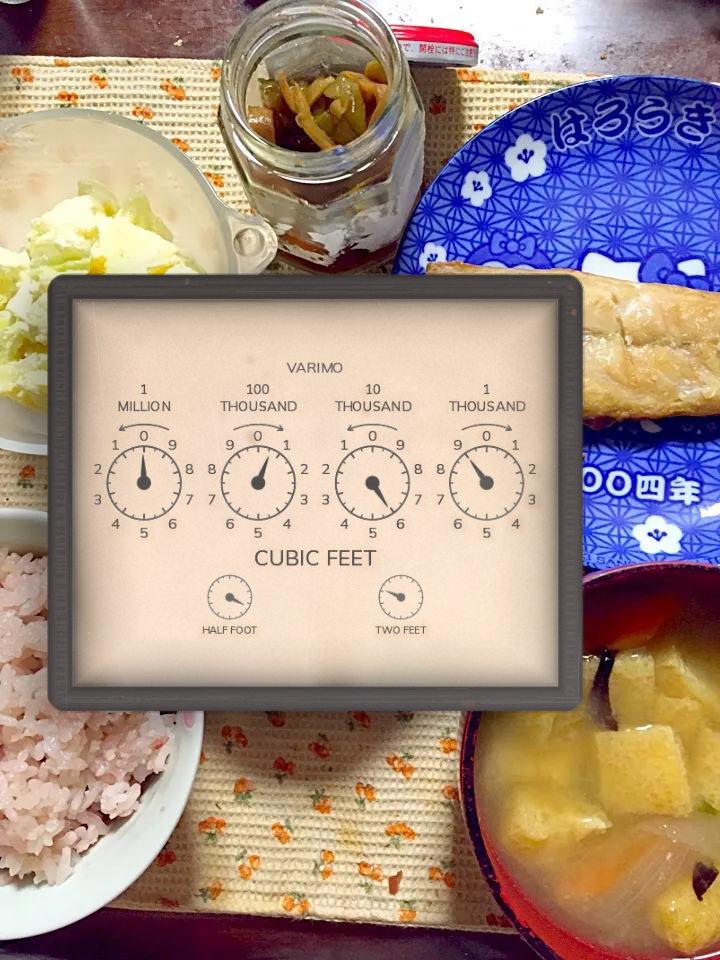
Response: 5900 ft³
